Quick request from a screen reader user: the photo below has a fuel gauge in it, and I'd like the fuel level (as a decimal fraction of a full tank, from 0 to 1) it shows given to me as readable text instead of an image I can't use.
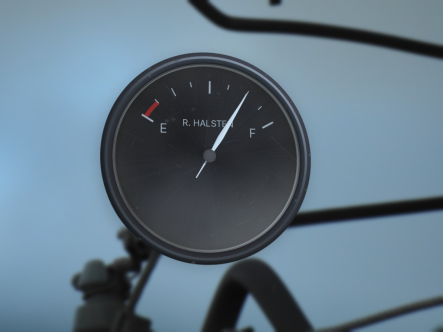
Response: 0.75
